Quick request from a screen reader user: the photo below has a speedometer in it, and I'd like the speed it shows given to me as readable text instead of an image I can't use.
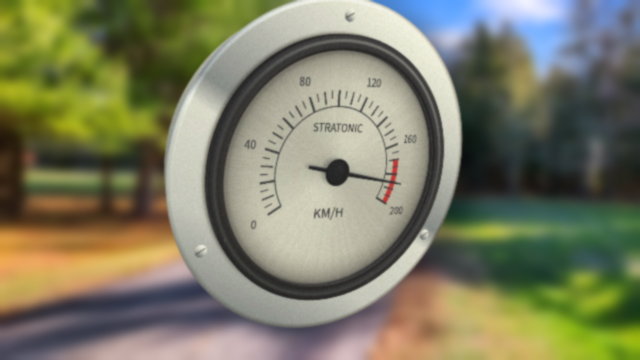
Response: 185 km/h
